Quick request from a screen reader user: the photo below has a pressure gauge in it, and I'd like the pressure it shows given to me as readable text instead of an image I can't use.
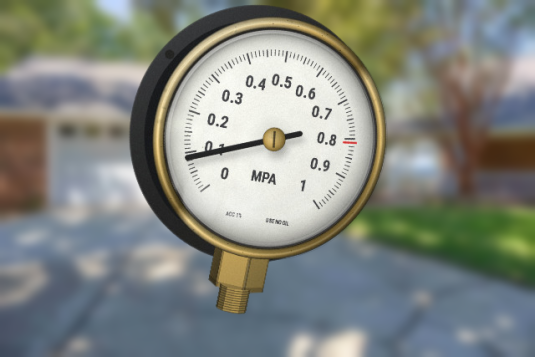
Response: 0.09 MPa
